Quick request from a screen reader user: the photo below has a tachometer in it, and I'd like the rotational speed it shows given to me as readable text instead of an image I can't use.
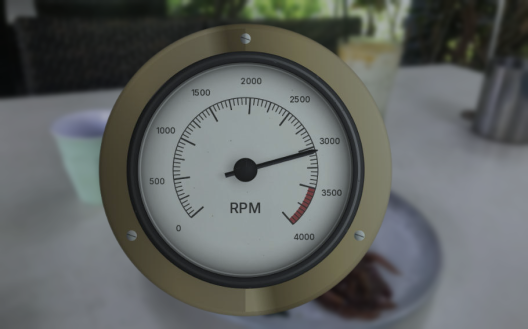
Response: 3050 rpm
